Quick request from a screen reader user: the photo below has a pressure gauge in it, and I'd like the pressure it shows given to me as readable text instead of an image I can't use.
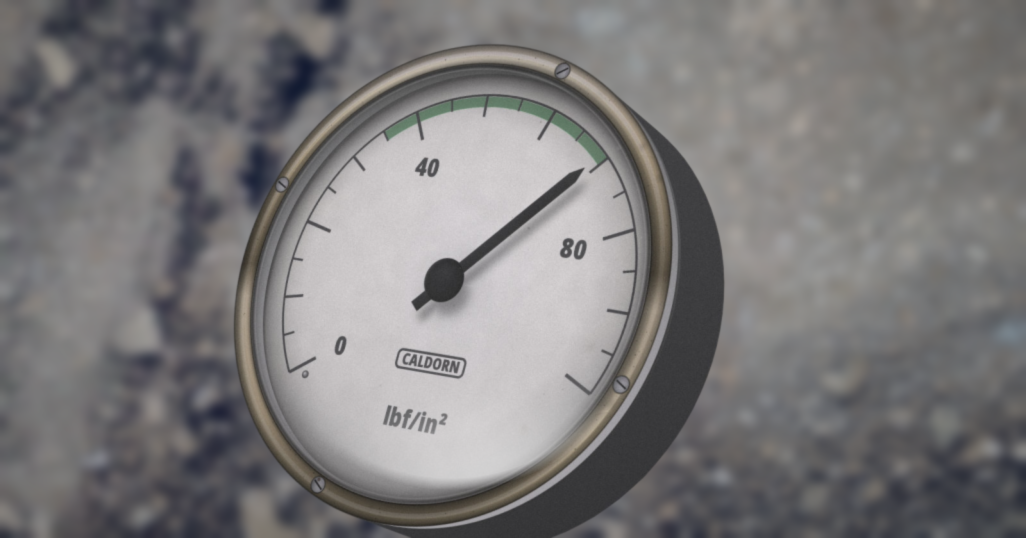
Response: 70 psi
